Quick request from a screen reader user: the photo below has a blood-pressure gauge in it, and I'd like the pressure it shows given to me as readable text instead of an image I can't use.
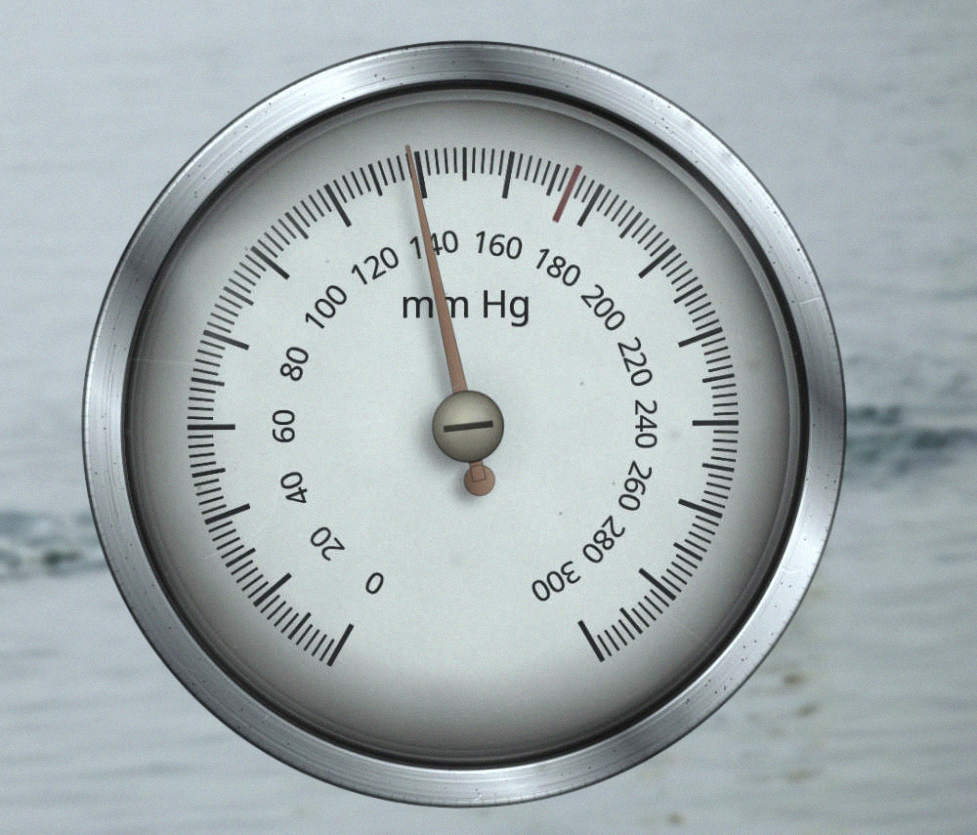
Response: 138 mmHg
